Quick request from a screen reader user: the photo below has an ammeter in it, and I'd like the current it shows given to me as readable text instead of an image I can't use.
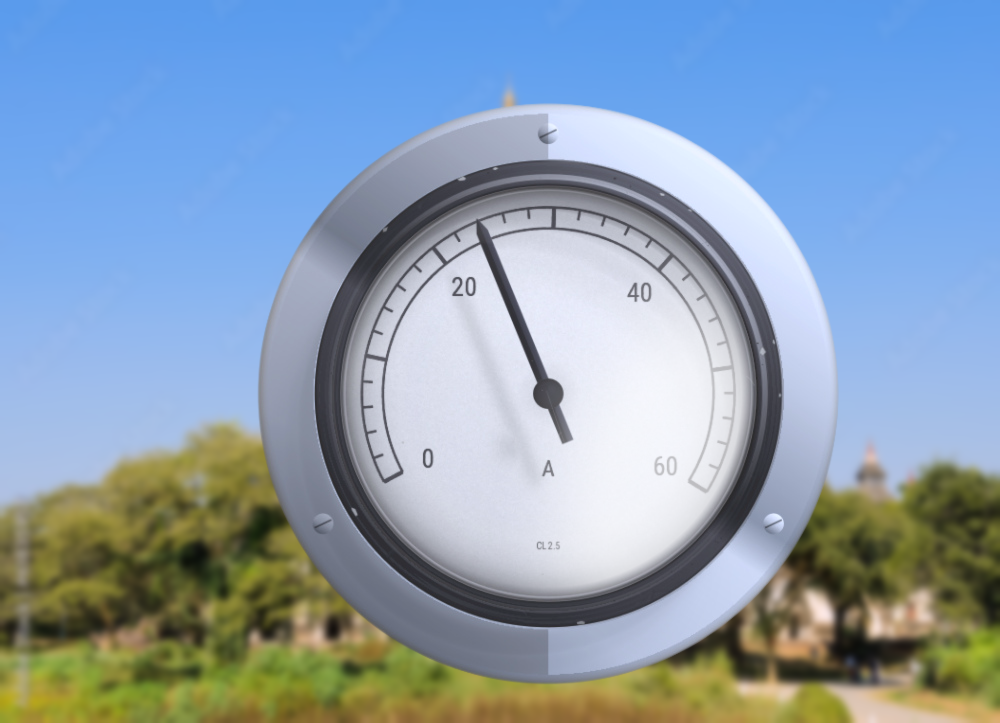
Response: 24 A
